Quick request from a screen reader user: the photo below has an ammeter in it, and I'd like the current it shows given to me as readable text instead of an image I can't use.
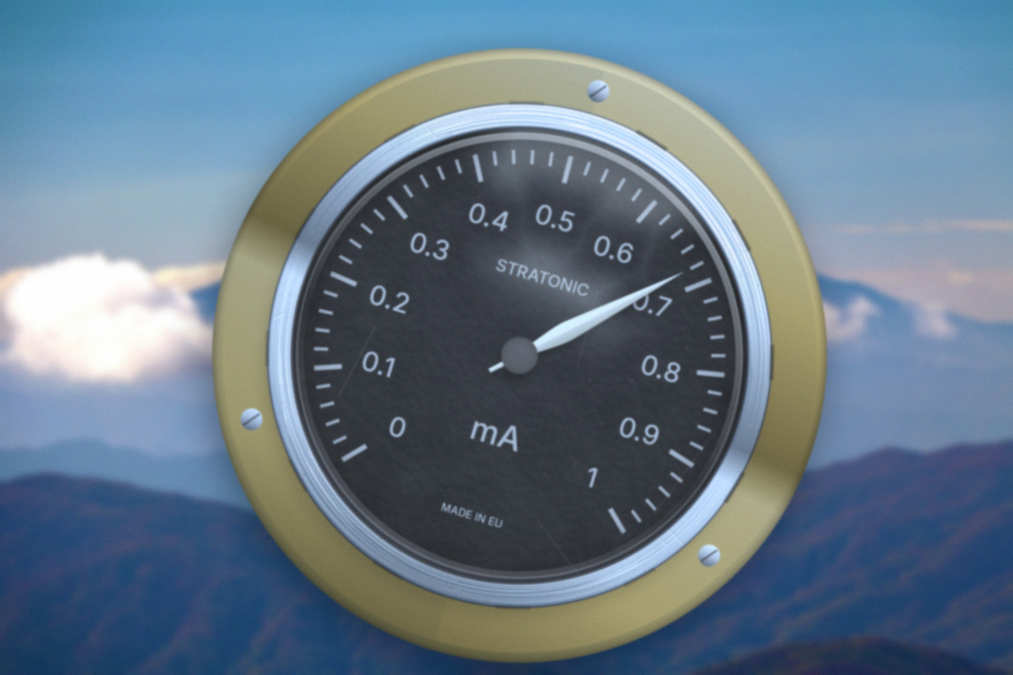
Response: 0.68 mA
